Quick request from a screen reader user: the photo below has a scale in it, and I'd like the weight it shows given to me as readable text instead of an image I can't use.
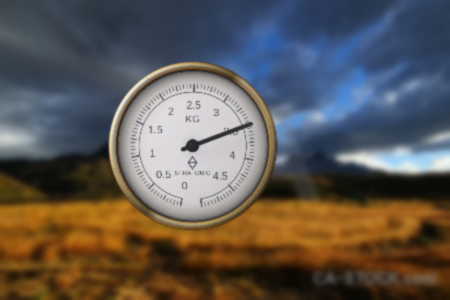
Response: 3.5 kg
